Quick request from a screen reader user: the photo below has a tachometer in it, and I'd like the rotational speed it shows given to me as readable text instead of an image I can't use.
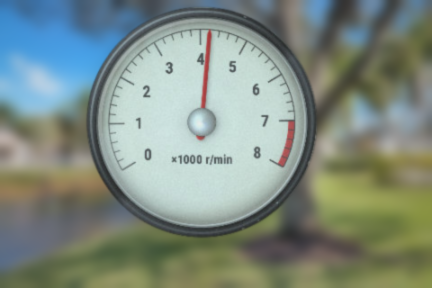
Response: 4200 rpm
